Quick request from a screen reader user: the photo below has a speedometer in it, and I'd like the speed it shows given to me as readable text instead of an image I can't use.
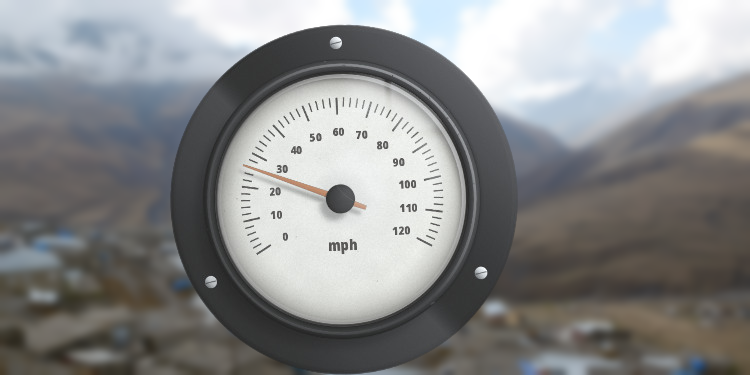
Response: 26 mph
